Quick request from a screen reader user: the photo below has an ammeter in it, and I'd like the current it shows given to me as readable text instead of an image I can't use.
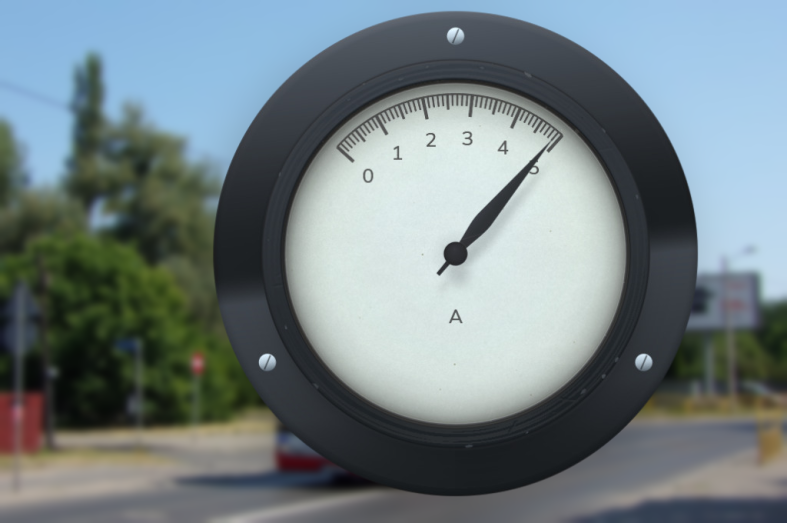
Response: 4.9 A
